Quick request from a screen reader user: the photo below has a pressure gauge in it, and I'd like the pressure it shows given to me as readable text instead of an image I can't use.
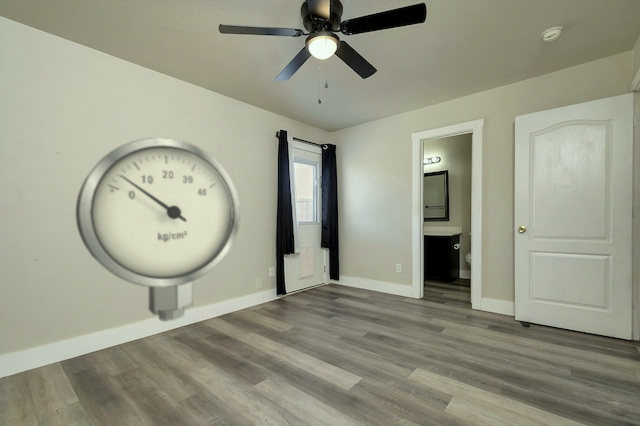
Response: 4 kg/cm²
